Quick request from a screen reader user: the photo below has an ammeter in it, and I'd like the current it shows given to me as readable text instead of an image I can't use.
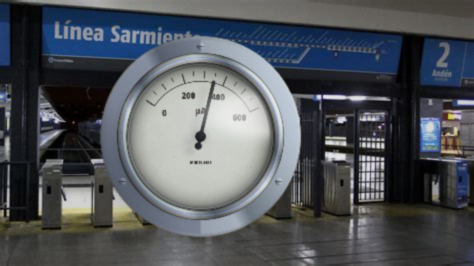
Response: 350 µA
